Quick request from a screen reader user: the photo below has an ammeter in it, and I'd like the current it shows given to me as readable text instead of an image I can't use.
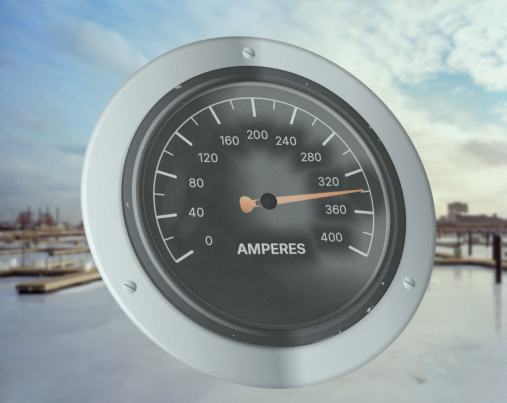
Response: 340 A
